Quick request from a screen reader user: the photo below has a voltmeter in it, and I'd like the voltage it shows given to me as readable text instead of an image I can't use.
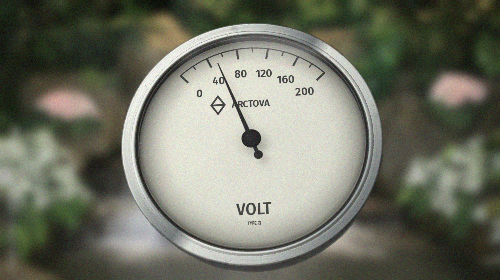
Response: 50 V
